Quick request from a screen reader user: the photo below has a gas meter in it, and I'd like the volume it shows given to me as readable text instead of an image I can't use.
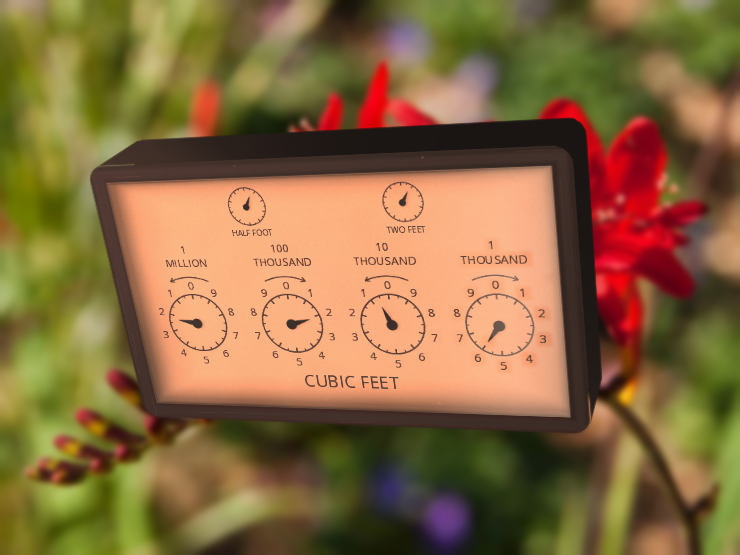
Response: 220600 ft³
